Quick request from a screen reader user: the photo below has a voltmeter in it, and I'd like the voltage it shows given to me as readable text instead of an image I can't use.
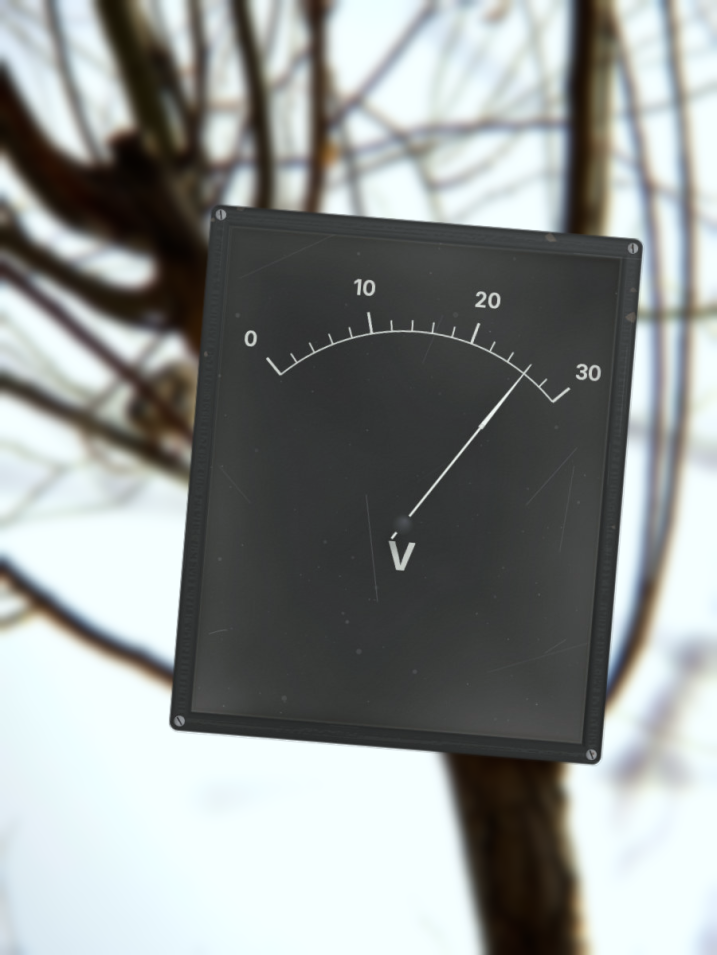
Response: 26 V
